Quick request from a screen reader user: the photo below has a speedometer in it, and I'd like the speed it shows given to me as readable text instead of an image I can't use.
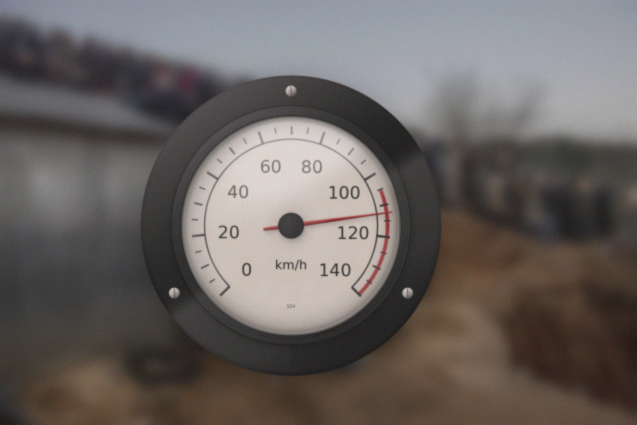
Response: 112.5 km/h
